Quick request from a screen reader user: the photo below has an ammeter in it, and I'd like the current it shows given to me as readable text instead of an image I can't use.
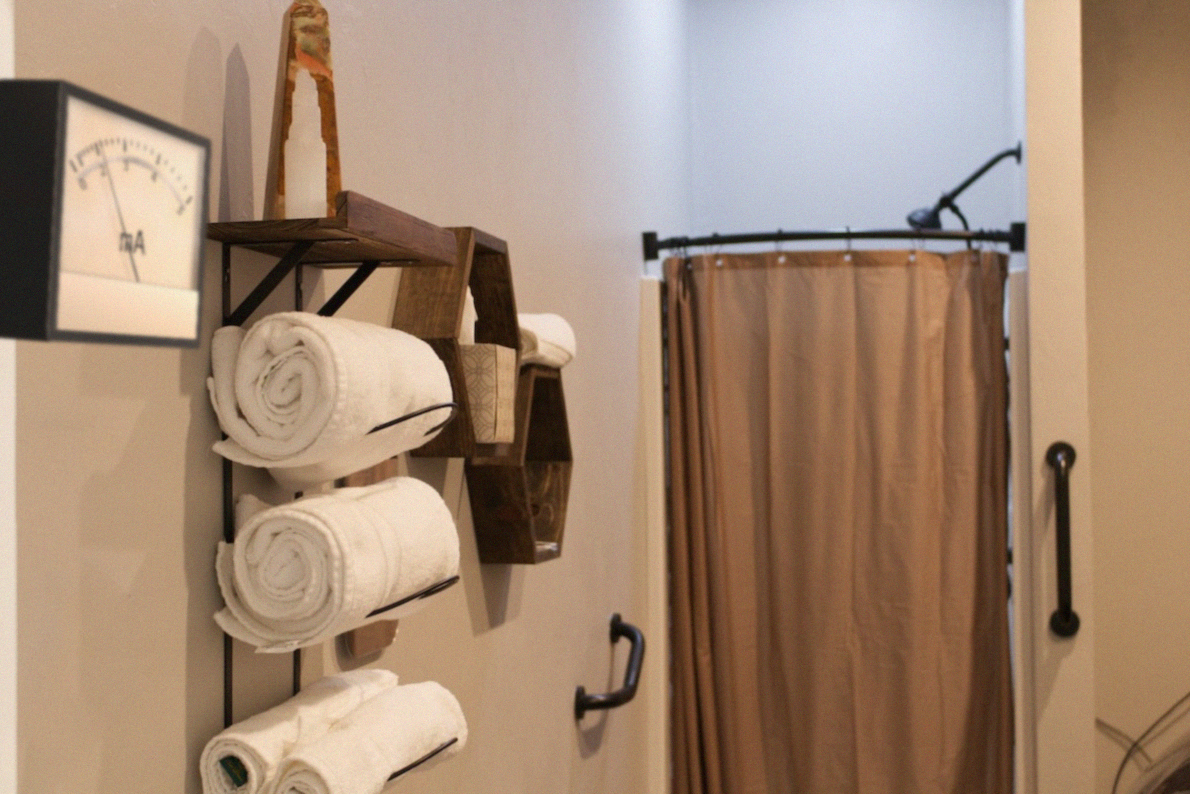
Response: 2 mA
